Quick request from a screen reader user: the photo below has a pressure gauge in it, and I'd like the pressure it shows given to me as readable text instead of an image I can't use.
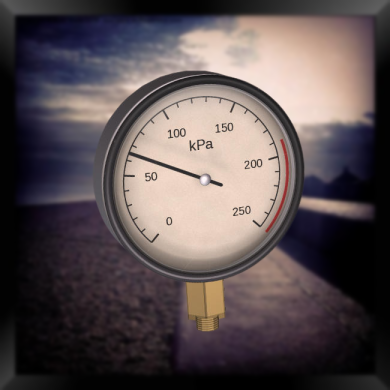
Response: 65 kPa
